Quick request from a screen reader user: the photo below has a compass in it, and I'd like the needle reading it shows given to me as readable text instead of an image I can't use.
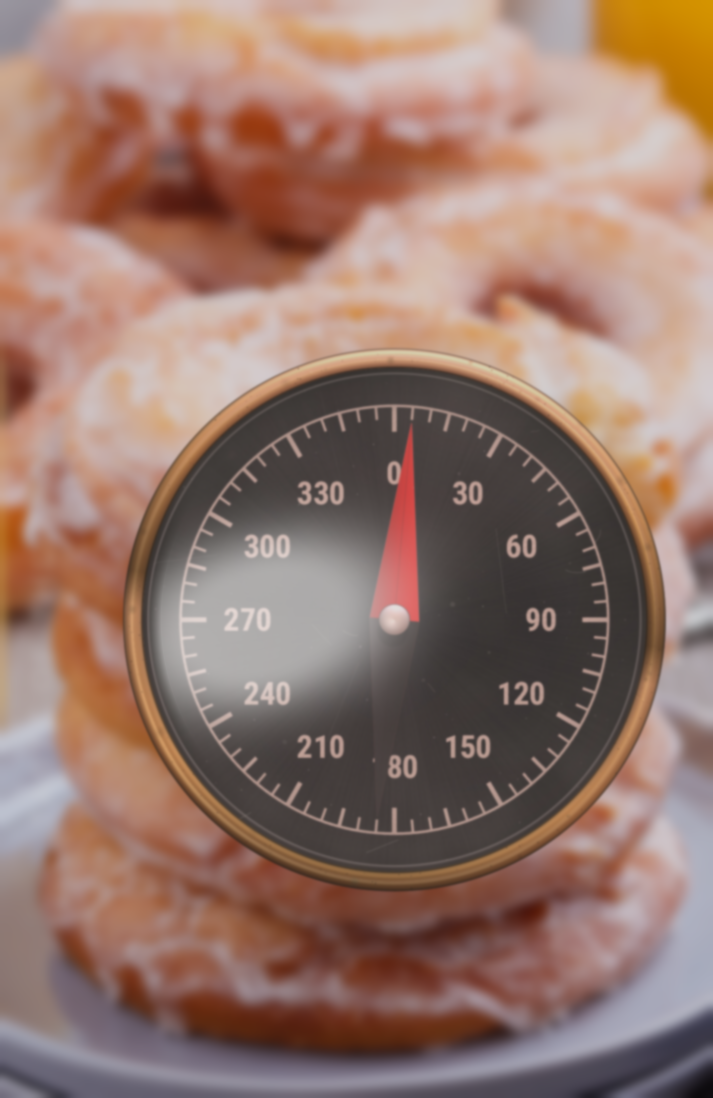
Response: 5 °
